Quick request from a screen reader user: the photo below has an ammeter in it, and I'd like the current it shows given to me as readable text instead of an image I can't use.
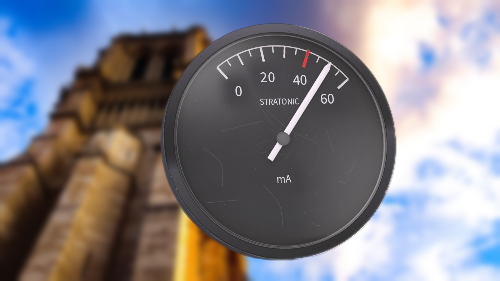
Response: 50 mA
